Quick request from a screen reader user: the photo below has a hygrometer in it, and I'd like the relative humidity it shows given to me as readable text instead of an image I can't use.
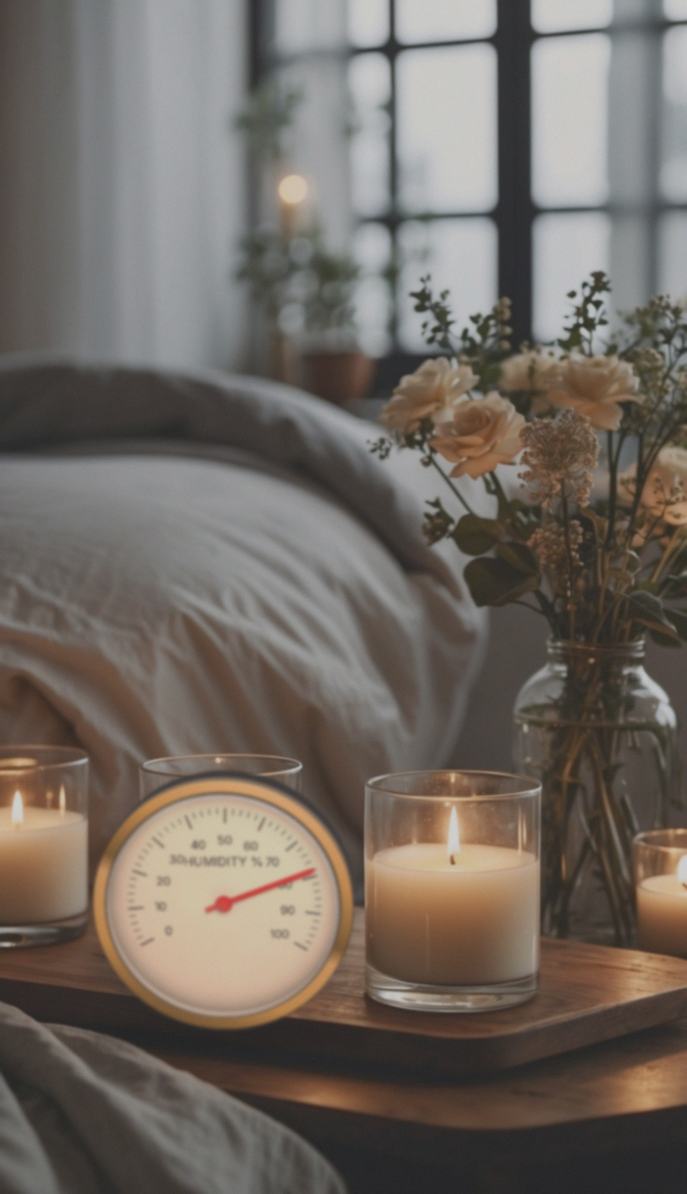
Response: 78 %
